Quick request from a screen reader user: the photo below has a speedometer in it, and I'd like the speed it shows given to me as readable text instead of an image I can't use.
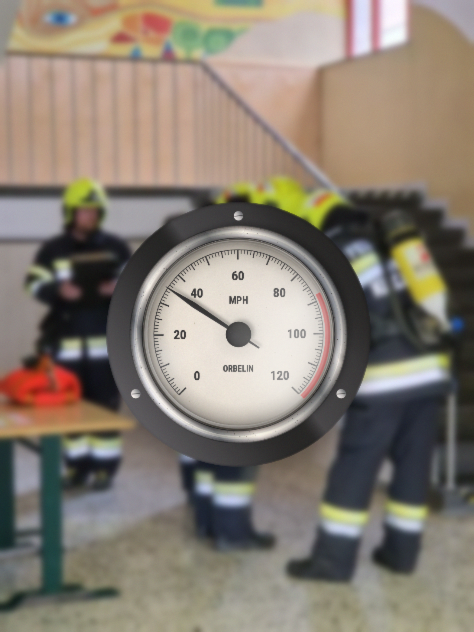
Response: 35 mph
